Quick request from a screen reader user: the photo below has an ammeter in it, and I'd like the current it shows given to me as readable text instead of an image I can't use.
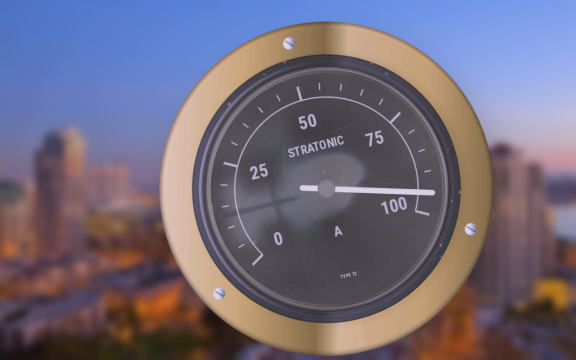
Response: 95 A
